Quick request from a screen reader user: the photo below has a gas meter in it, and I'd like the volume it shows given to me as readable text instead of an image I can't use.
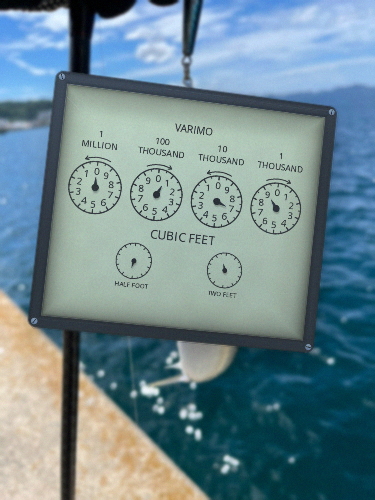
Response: 6900 ft³
